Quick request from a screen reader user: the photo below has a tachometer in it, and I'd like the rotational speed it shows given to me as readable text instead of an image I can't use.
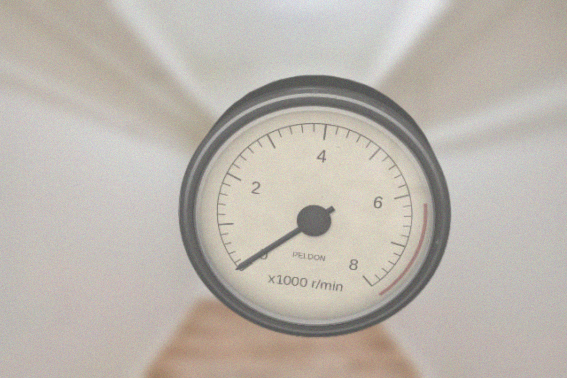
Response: 100 rpm
